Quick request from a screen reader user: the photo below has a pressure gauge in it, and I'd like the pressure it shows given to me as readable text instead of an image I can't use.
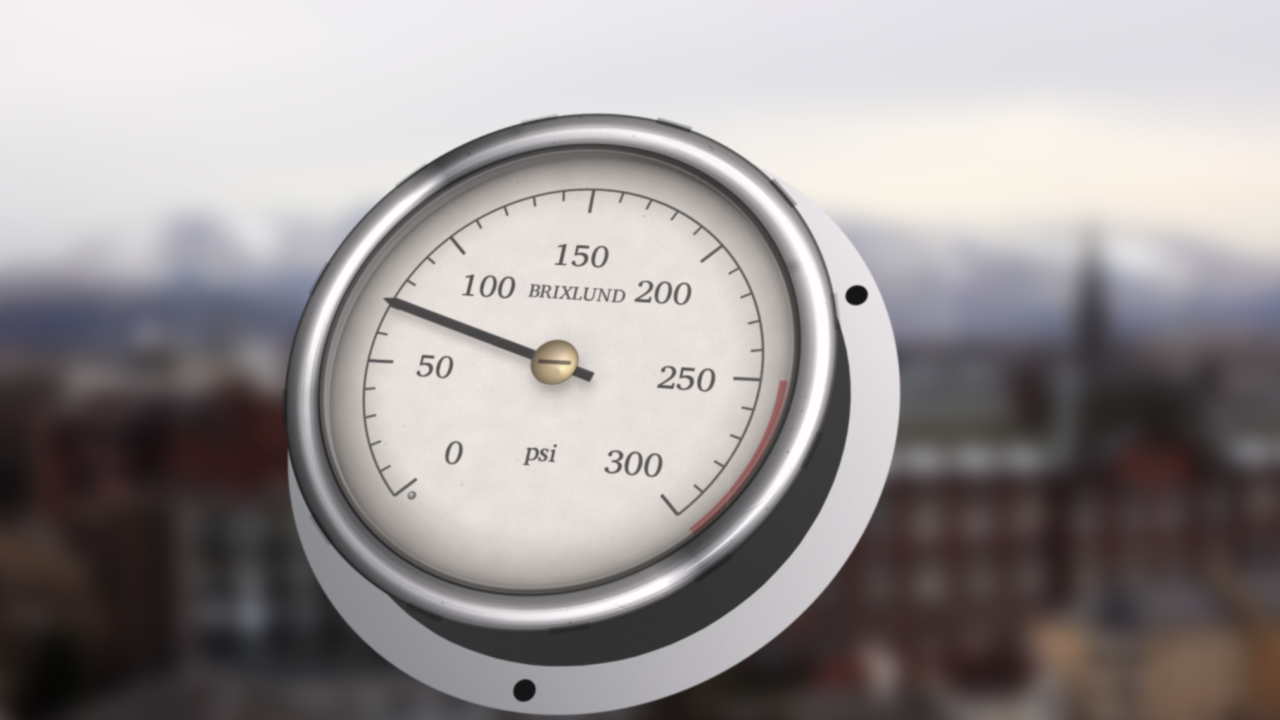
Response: 70 psi
